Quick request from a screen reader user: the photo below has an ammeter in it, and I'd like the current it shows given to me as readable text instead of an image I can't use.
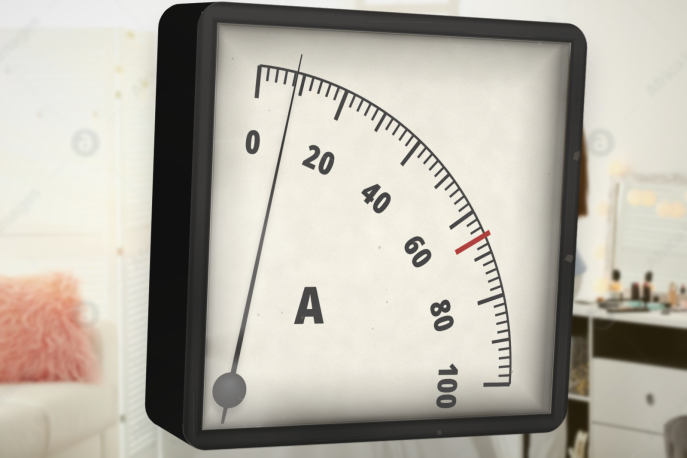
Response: 8 A
